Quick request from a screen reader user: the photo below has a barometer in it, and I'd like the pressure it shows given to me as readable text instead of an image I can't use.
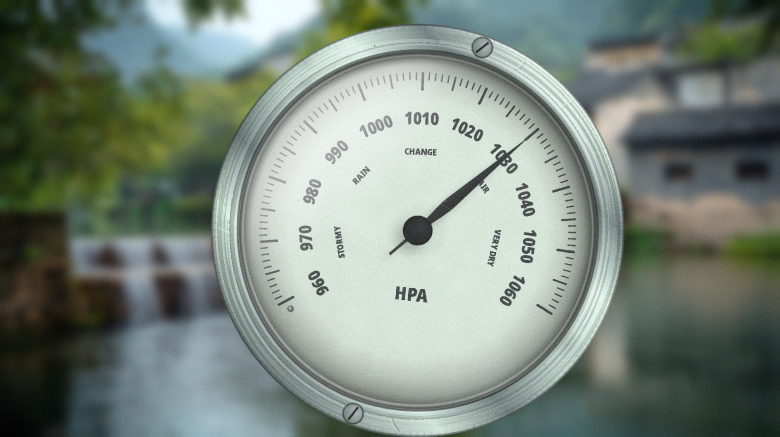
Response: 1030 hPa
